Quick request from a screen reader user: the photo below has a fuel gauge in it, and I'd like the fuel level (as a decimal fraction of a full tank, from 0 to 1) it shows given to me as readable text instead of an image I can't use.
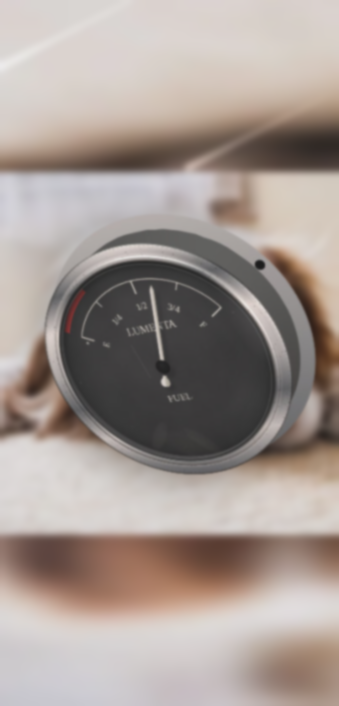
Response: 0.625
